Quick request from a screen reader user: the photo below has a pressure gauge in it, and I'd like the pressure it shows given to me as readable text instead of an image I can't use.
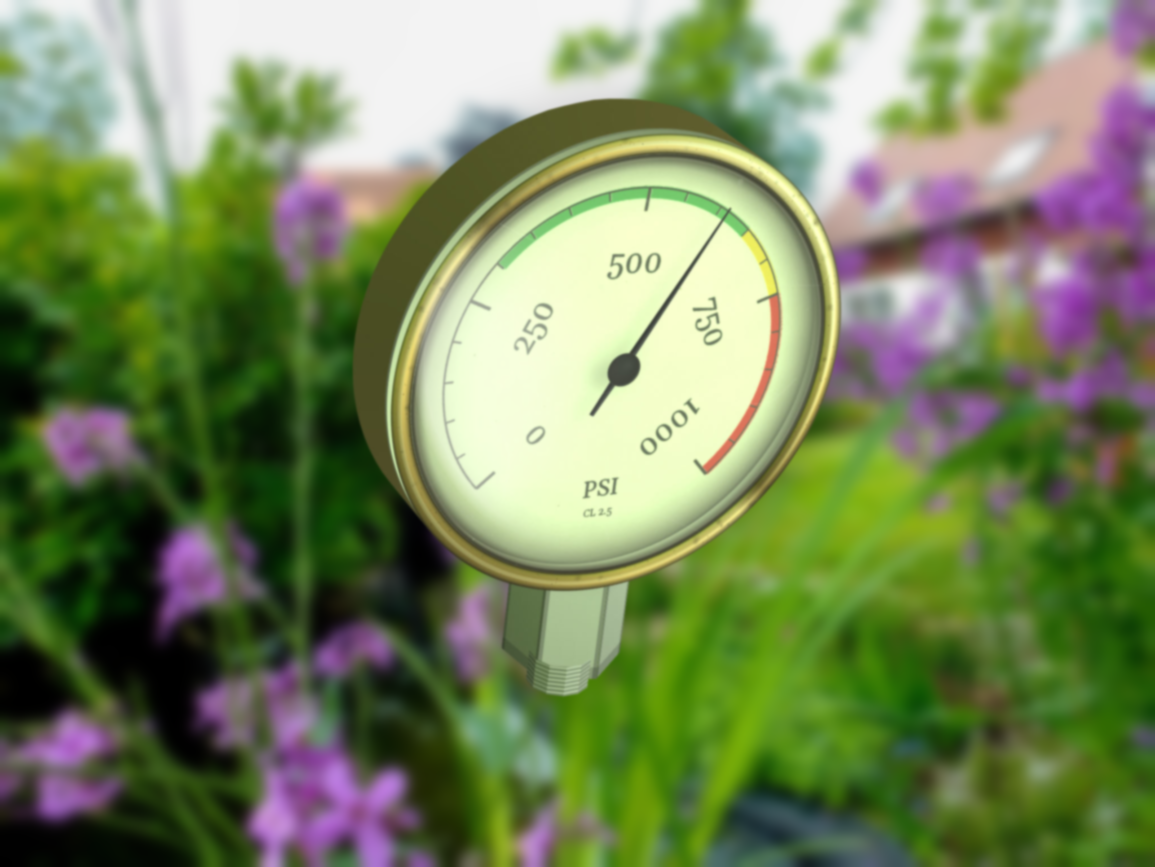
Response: 600 psi
